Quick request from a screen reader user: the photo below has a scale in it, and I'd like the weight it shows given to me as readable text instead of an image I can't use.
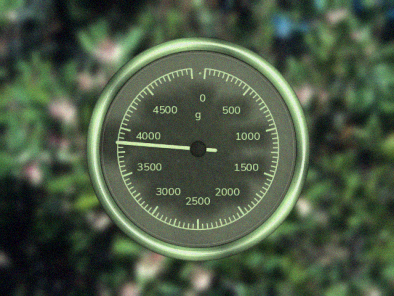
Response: 3850 g
